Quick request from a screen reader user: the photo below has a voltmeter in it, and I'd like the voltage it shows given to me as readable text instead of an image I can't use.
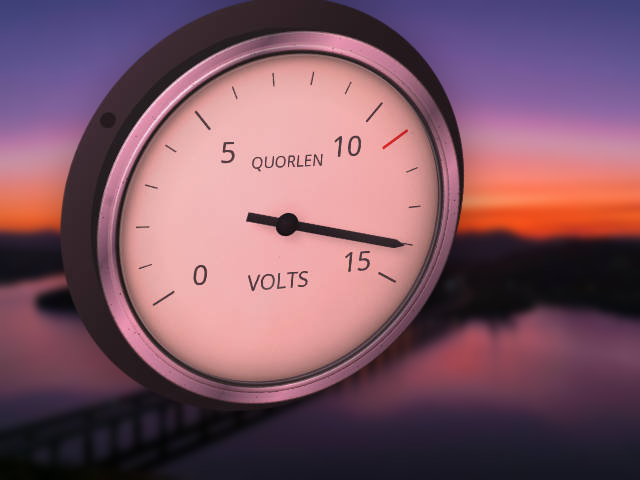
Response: 14 V
